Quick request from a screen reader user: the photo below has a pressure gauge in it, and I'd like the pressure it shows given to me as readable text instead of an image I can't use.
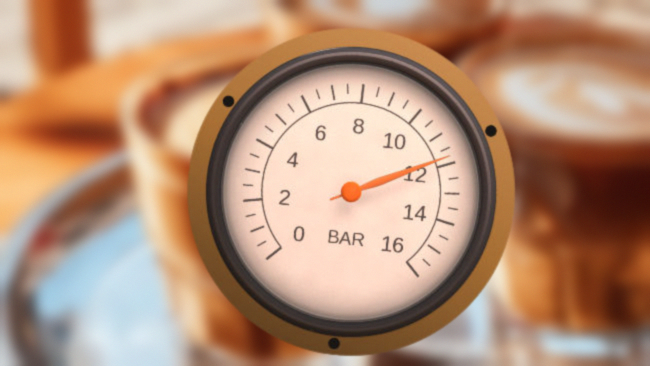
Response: 11.75 bar
